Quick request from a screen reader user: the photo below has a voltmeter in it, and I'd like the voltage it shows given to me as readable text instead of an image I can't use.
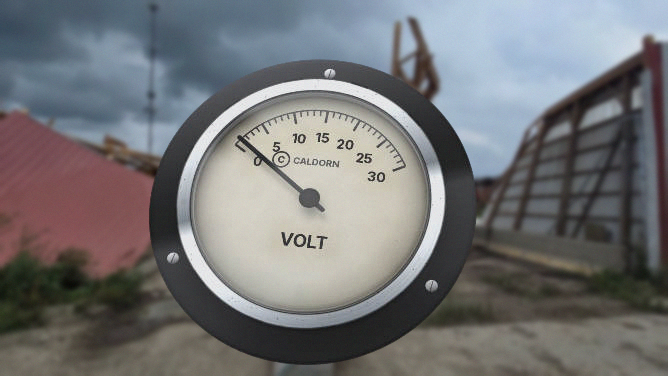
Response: 1 V
